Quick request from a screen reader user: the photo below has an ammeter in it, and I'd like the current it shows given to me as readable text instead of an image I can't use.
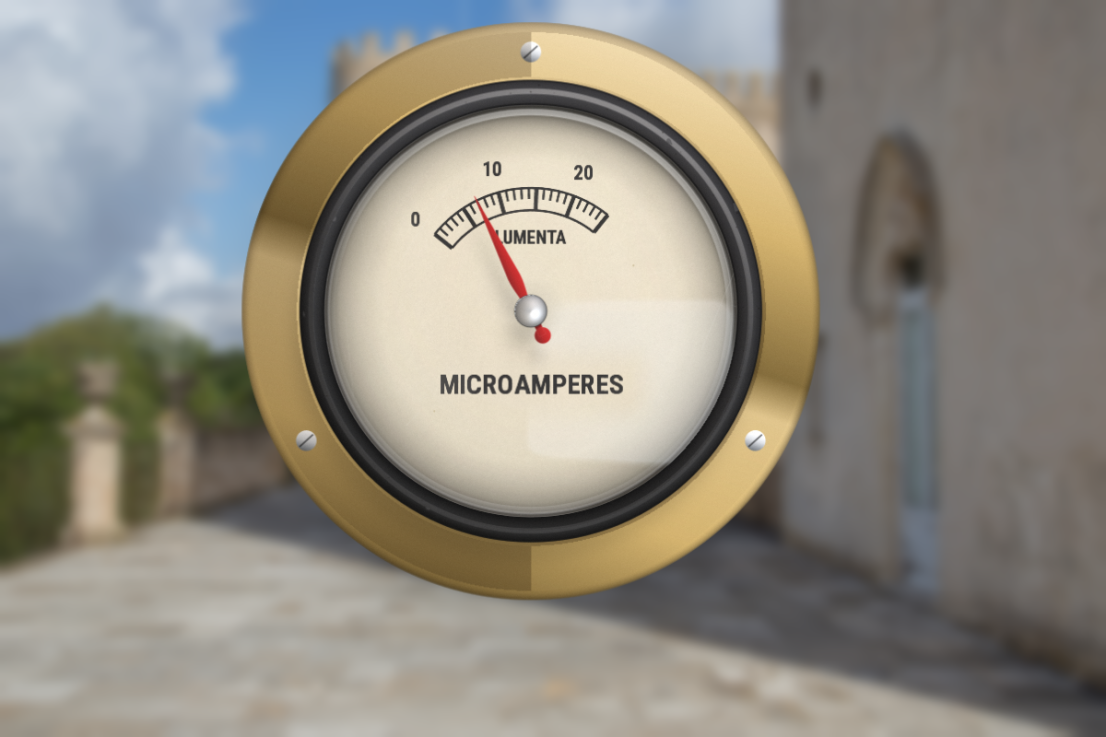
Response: 7 µA
